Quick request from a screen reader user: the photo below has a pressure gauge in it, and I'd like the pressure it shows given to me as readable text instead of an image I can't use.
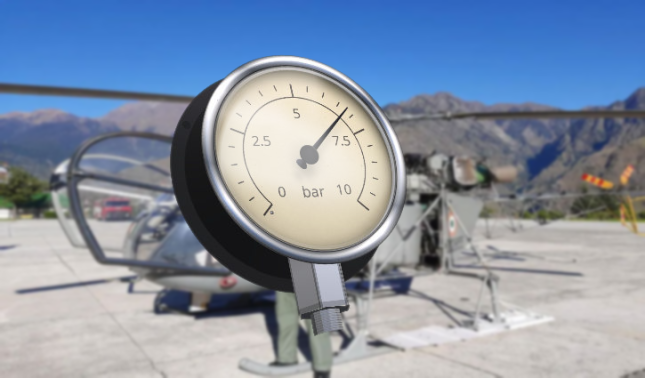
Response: 6.75 bar
